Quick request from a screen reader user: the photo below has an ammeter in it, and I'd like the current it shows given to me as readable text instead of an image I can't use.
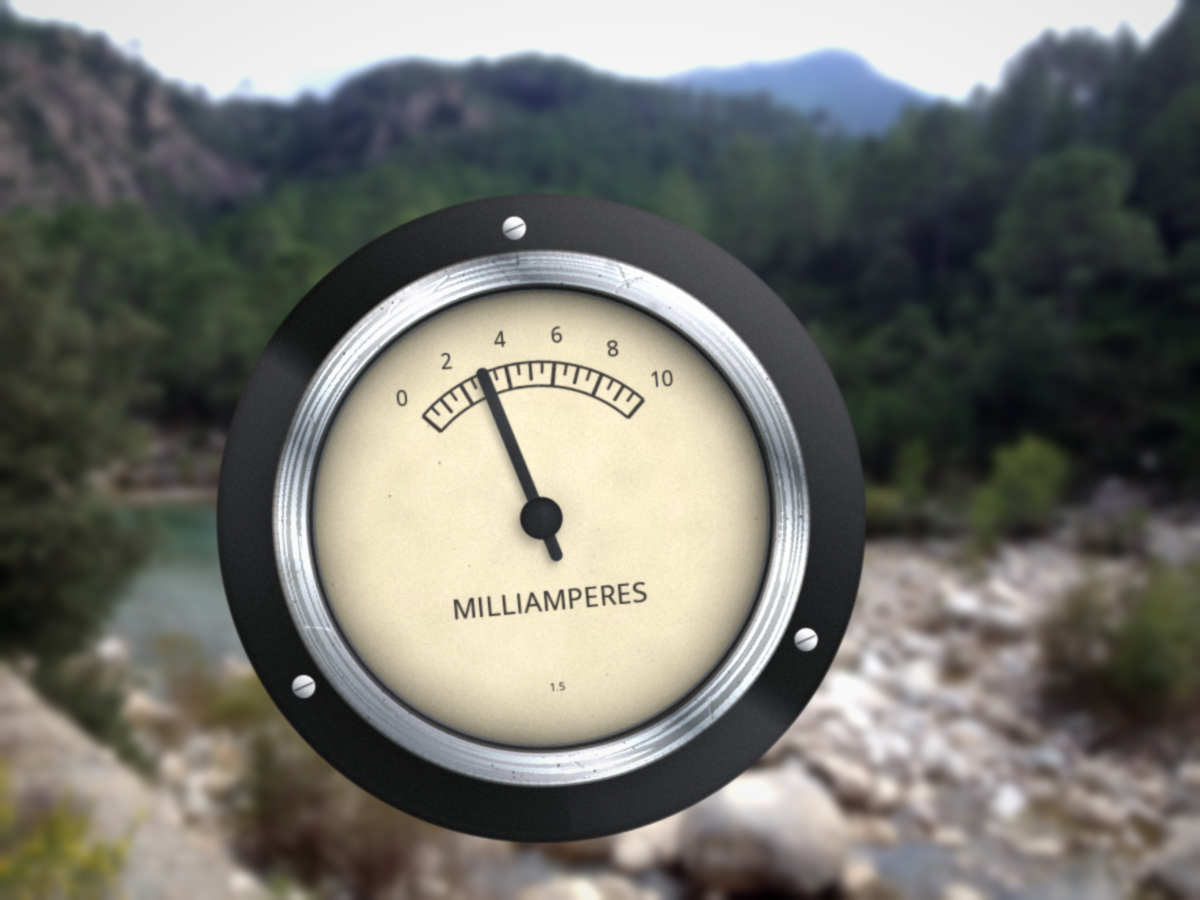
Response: 3 mA
